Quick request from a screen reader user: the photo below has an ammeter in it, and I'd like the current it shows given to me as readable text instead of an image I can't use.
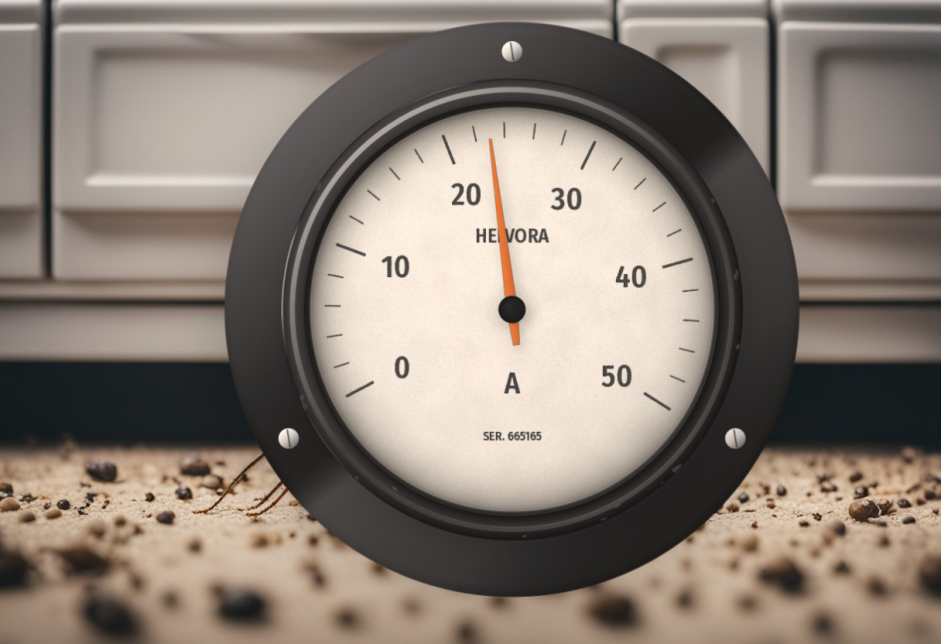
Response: 23 A
